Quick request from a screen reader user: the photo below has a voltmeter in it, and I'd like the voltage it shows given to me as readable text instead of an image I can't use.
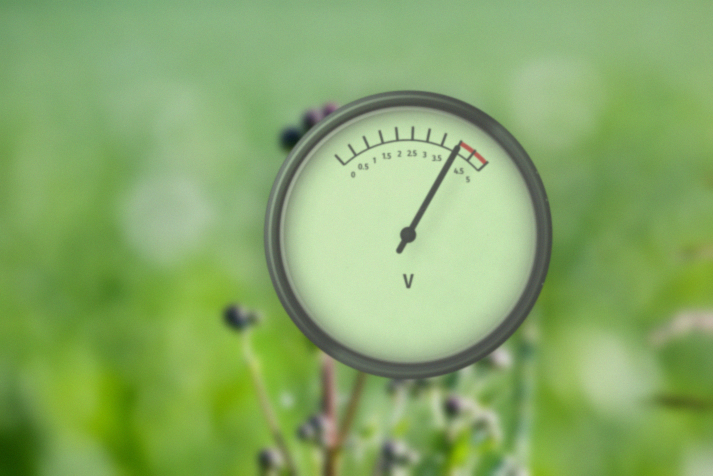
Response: 4 V
